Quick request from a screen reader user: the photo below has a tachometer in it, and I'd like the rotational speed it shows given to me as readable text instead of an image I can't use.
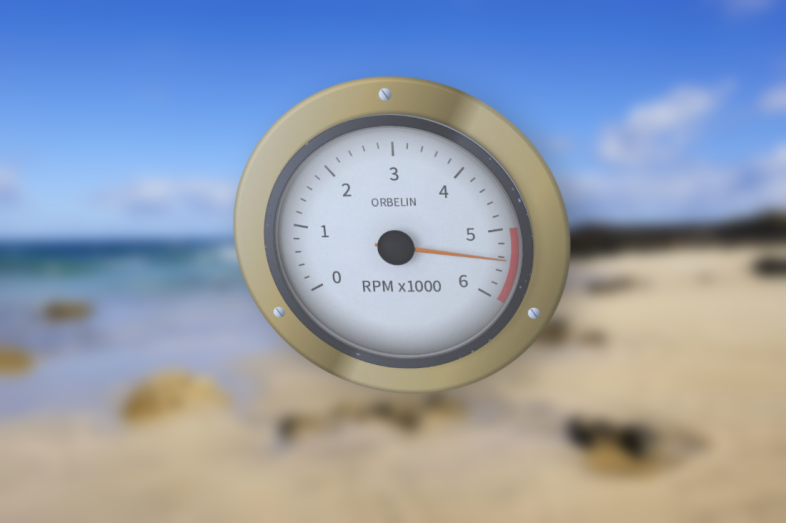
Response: 5400 rpm
